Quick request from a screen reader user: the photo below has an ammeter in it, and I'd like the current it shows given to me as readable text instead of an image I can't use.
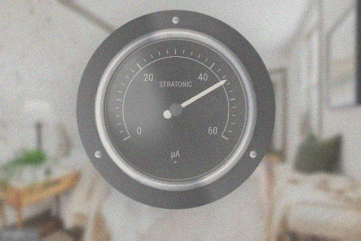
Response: 45 µA
